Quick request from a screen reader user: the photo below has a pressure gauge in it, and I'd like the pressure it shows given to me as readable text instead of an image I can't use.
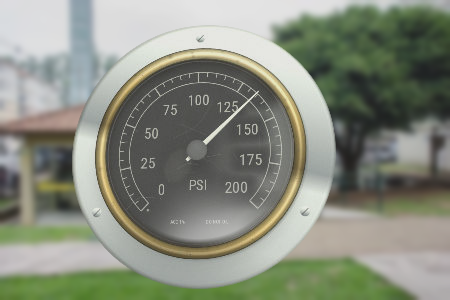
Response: 135 psi
